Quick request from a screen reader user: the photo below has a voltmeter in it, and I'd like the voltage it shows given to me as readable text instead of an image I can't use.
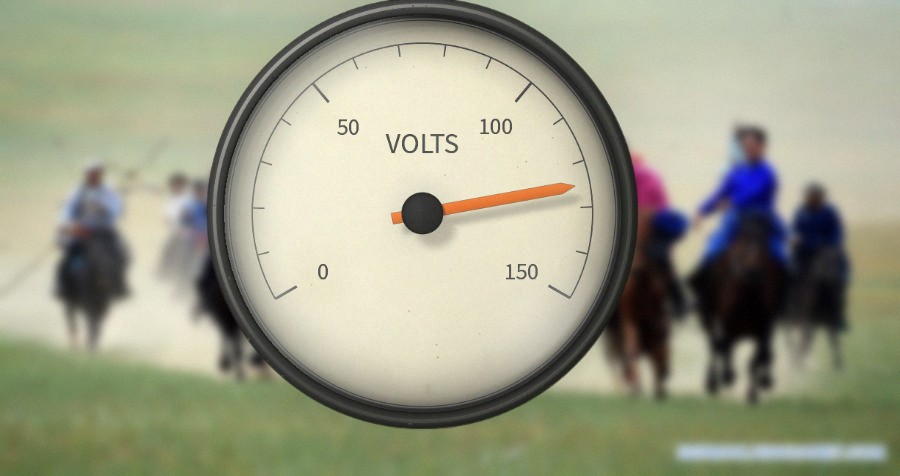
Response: 125 V
